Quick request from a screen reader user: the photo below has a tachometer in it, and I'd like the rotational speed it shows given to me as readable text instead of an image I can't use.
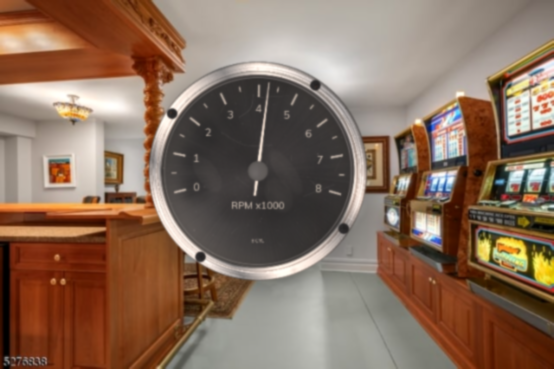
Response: 4250 rpm
